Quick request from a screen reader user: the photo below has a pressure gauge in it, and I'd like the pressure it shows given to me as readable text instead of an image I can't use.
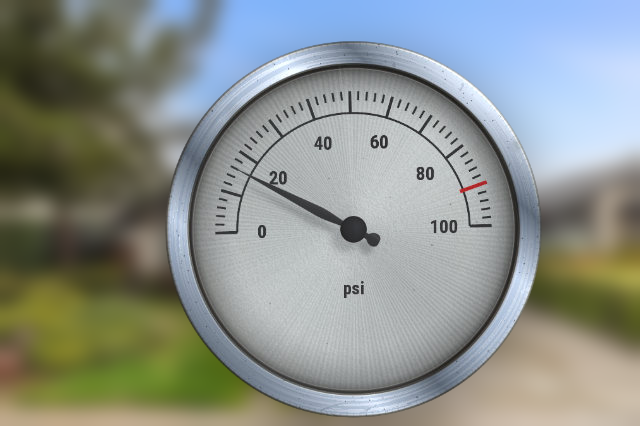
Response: 16 psi
